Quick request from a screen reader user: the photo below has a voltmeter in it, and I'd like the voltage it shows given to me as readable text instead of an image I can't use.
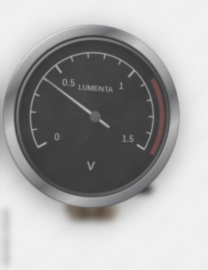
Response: 0.4 V
